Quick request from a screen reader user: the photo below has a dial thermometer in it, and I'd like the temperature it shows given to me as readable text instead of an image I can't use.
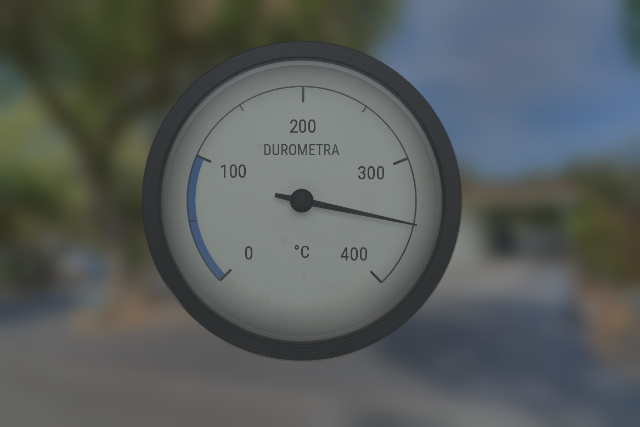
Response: 350 °C
